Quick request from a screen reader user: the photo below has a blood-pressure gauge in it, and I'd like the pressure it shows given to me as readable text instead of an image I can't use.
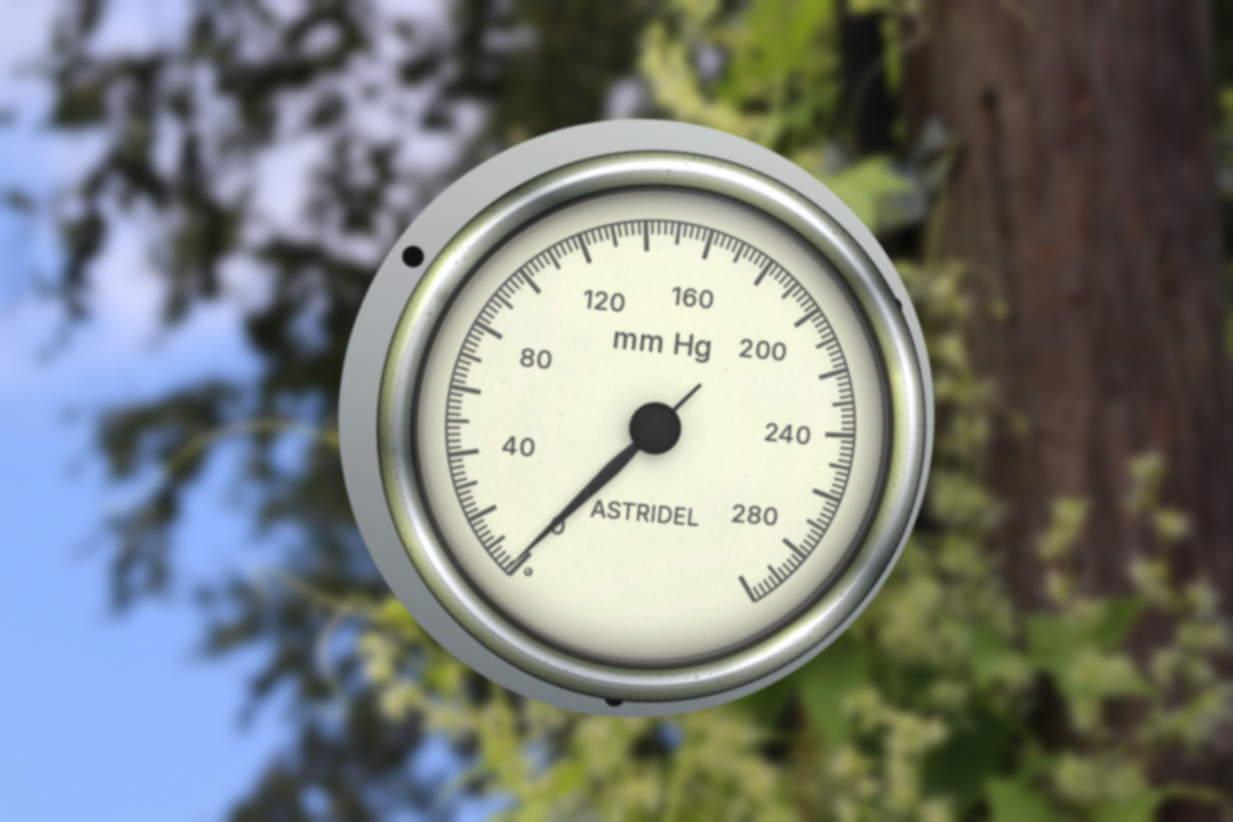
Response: 2 mmHg
